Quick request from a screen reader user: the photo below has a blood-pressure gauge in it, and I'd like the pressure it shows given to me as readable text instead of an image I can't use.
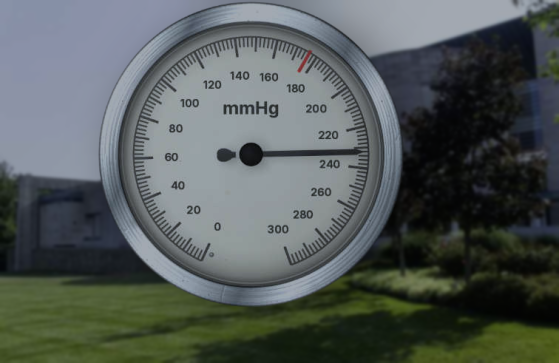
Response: 232 mmHg
